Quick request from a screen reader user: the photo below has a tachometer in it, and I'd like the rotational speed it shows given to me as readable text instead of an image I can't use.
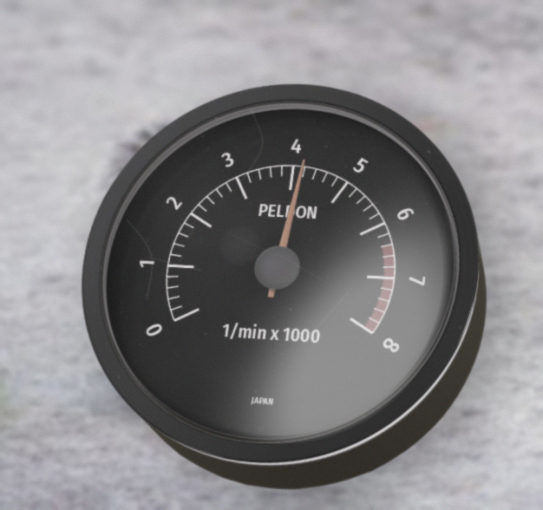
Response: 4200 rpm
